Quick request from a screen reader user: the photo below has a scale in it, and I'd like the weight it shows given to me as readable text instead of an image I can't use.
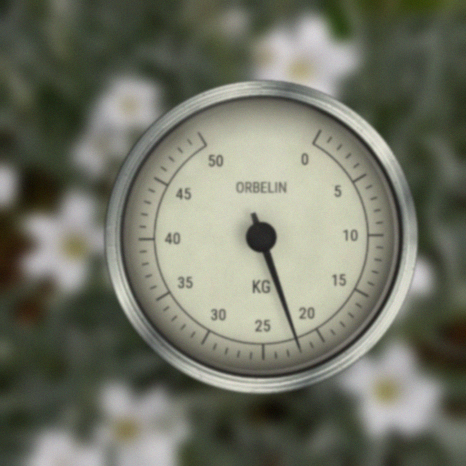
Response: 22 kg
